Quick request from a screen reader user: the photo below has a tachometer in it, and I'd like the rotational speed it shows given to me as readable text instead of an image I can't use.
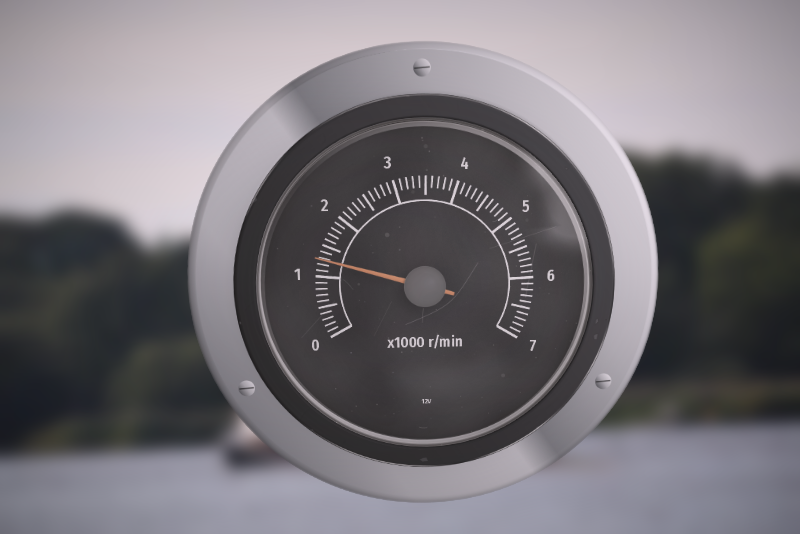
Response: 1300 rpm
